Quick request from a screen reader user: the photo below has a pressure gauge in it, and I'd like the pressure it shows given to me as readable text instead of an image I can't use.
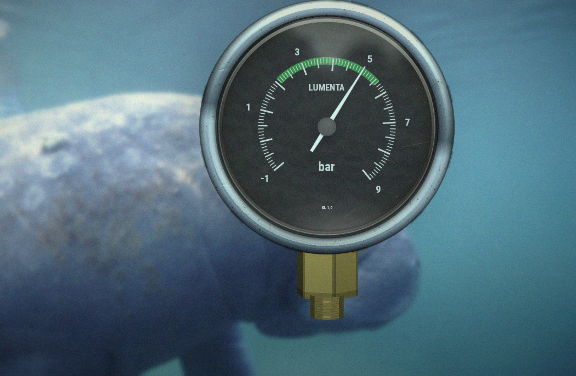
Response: 5 bar
